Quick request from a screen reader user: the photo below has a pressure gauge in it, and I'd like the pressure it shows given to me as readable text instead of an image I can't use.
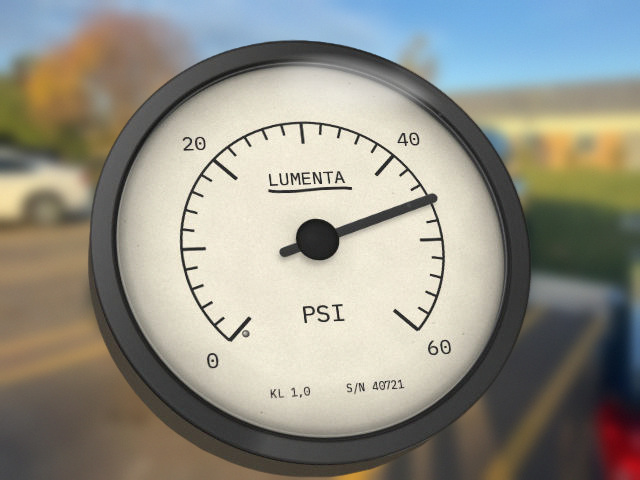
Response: 46 psi
